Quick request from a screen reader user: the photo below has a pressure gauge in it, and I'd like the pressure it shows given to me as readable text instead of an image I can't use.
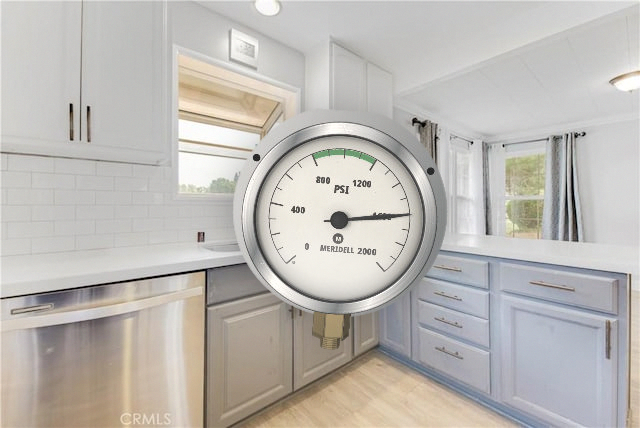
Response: 1600 psi
